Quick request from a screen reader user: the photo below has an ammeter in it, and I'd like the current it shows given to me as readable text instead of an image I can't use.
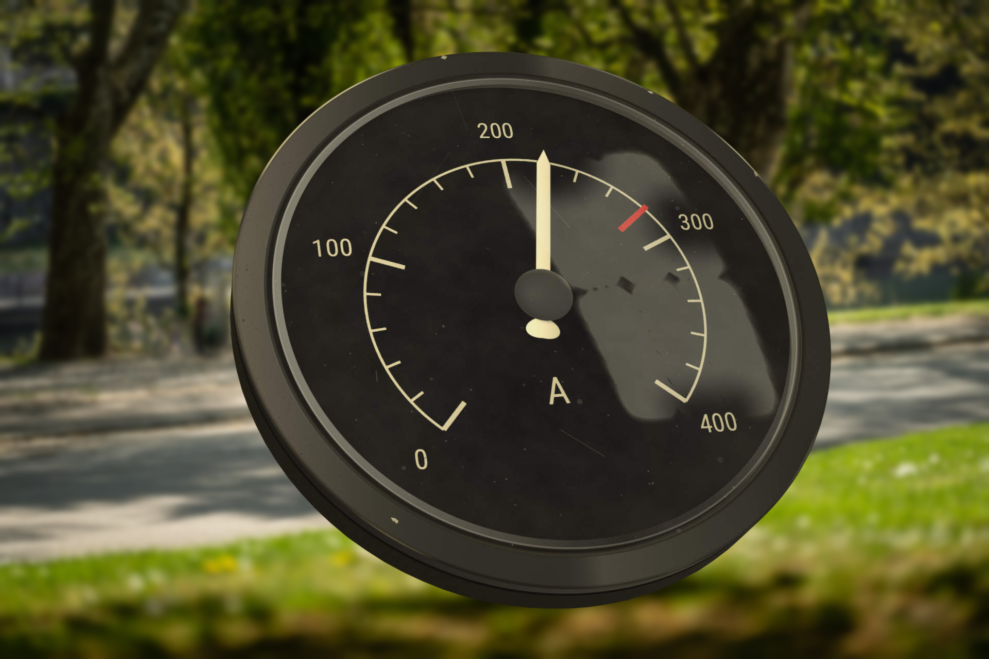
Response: 220 A
